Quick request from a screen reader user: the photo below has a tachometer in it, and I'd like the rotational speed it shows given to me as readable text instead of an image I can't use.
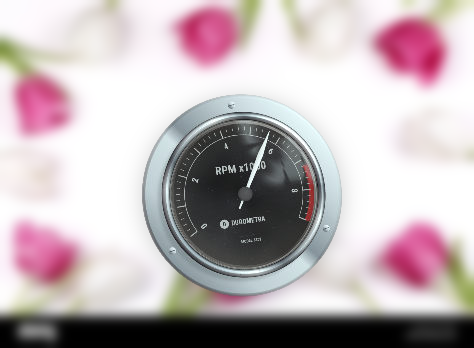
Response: 5600 rpm
